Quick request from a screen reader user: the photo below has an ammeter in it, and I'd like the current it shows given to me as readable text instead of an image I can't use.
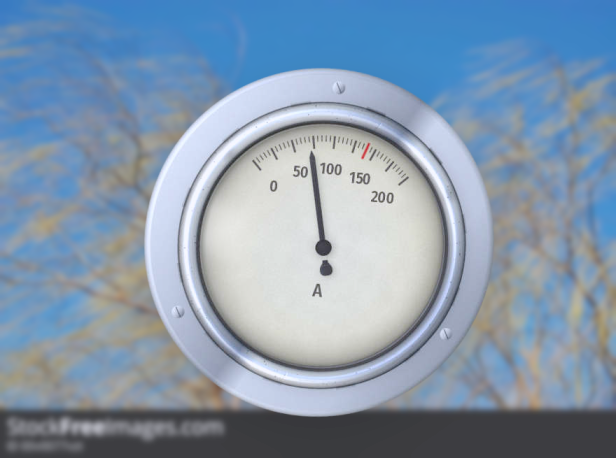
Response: 70 A
